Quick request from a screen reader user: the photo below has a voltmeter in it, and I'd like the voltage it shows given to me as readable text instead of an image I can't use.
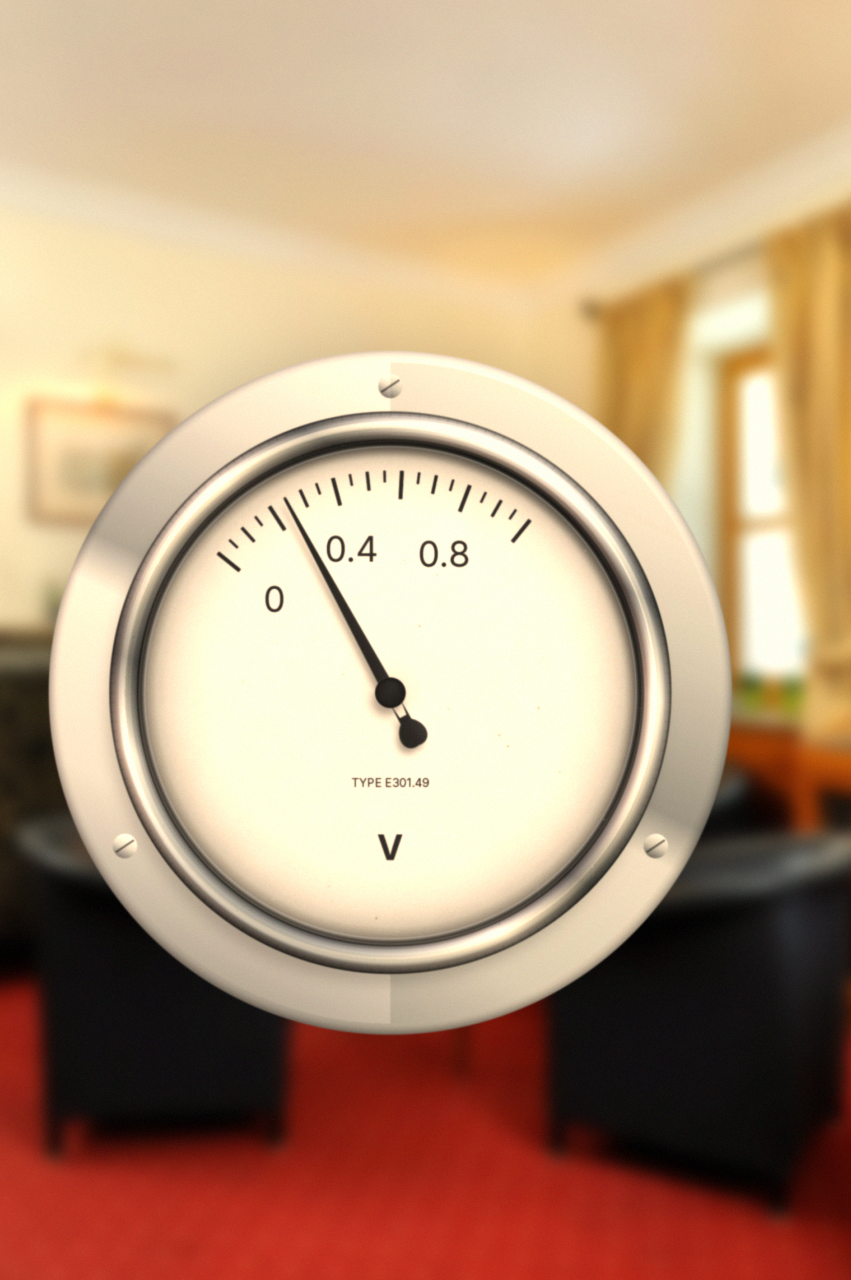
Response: 0.25 V
